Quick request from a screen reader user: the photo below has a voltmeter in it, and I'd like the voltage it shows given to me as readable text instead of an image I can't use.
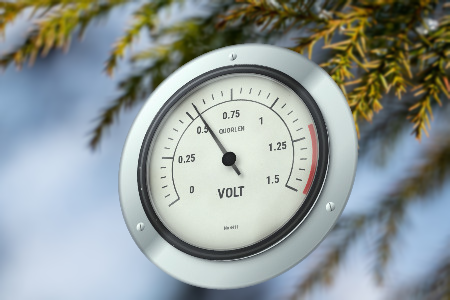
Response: 0.55 V
